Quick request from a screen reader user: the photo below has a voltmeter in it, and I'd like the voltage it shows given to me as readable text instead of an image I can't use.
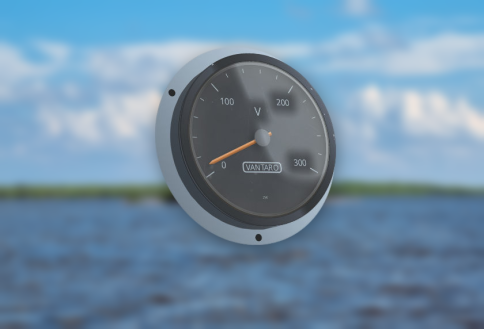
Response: 10 V
